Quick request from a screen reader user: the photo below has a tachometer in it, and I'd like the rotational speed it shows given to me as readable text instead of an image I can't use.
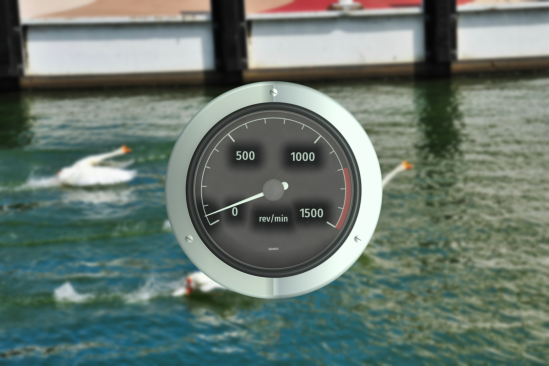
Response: 50 rpm
